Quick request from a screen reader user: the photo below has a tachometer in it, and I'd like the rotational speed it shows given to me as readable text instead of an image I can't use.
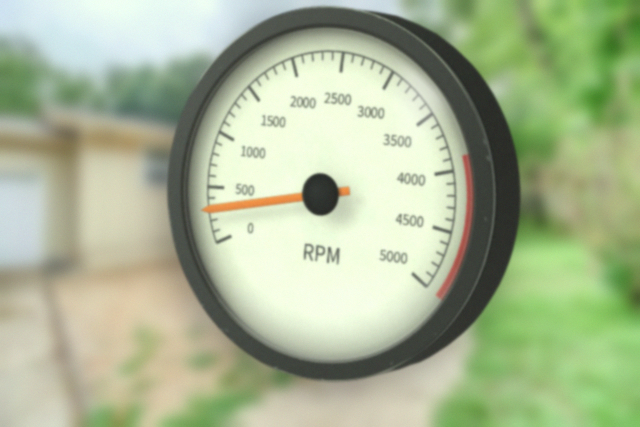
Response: 300 rpm
